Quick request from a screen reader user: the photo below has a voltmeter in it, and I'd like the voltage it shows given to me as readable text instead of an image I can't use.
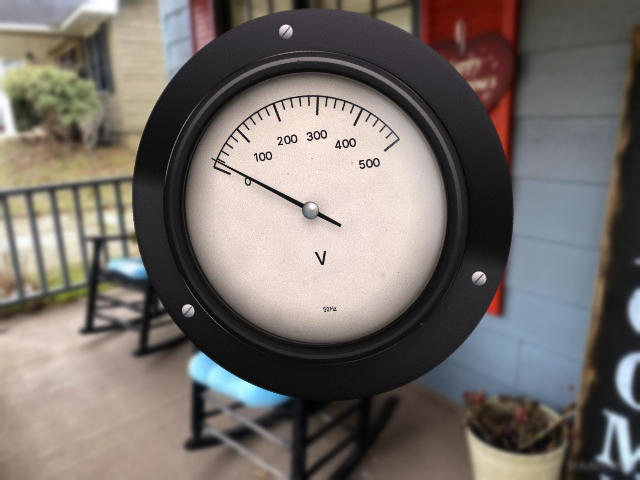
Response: 20 V
